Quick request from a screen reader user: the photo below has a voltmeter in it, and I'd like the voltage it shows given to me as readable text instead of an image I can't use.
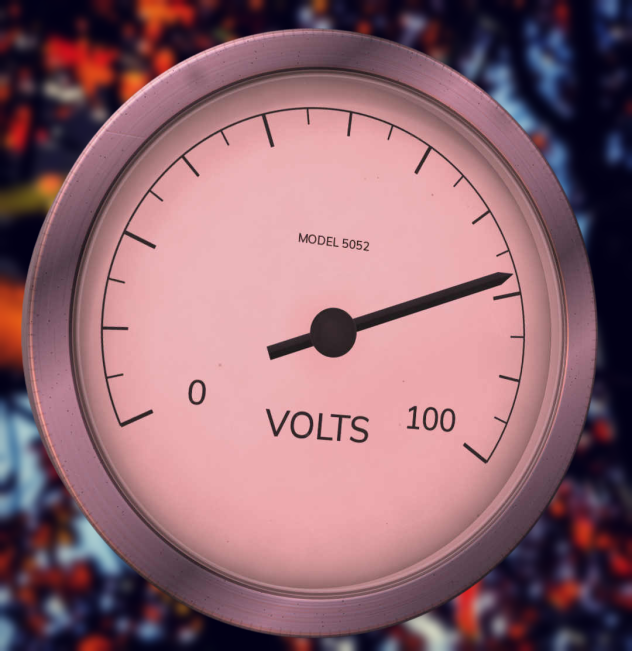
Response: 77.5 V
